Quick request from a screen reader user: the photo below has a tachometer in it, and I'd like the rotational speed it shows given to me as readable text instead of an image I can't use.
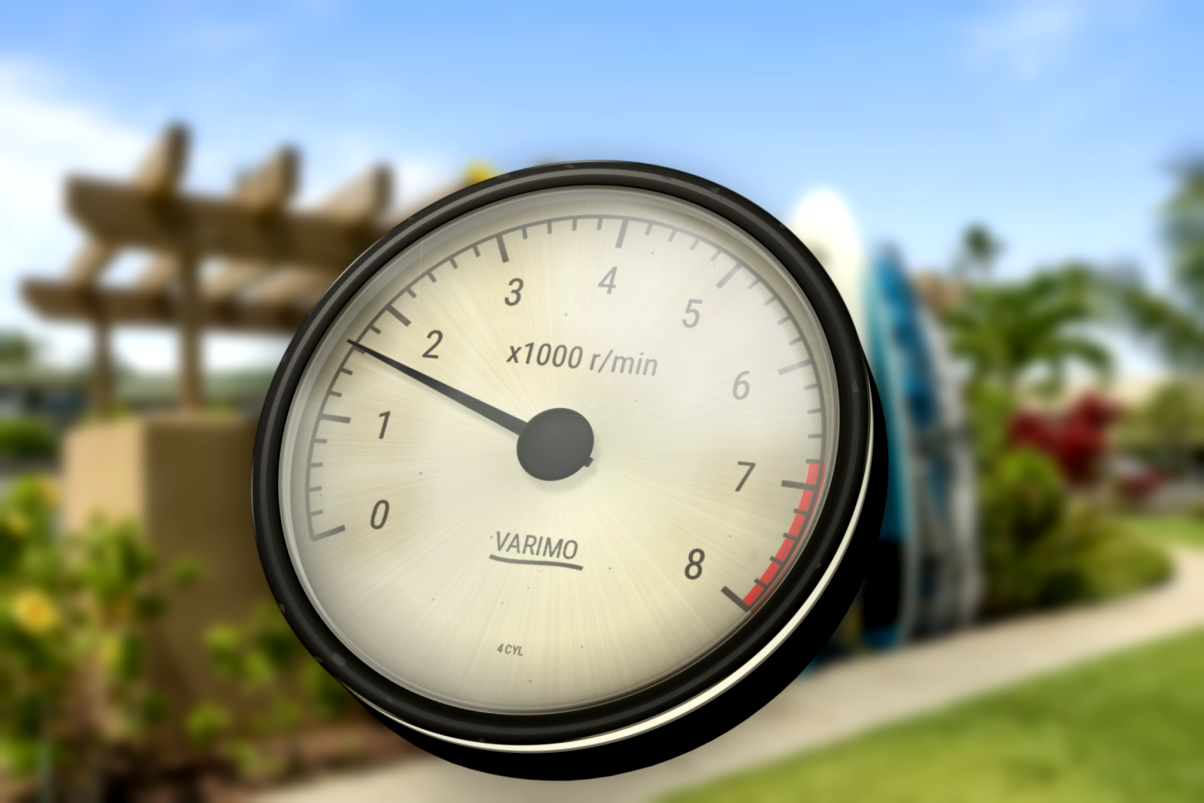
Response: 1600 rpm
